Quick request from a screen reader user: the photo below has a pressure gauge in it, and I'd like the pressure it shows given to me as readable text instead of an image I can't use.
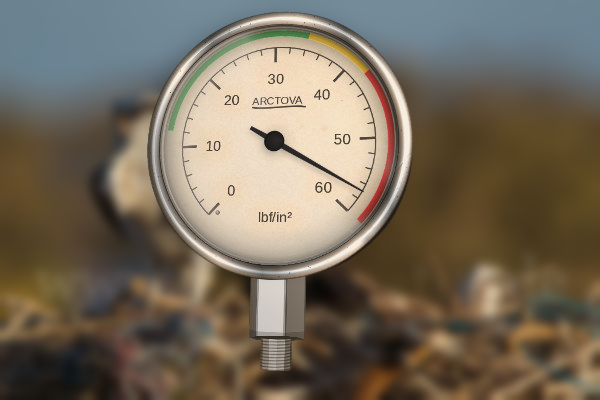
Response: 57 psi
